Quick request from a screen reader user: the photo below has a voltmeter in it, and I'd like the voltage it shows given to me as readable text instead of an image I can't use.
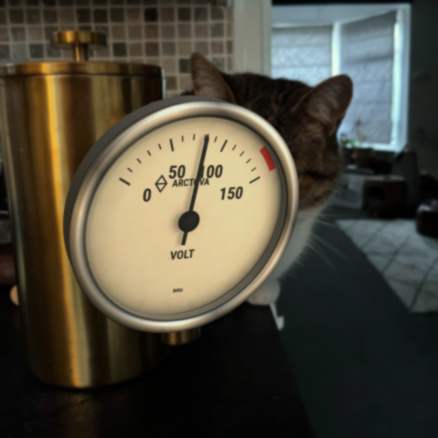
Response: 80 V
